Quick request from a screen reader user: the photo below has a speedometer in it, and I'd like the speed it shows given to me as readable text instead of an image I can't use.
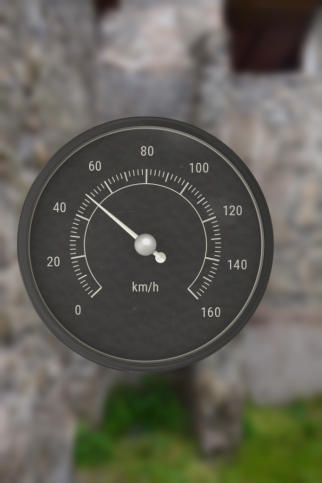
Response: 50 km/h
